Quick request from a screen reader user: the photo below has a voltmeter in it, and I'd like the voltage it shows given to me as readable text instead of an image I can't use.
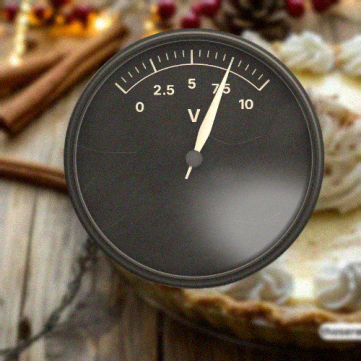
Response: 7.5 V
